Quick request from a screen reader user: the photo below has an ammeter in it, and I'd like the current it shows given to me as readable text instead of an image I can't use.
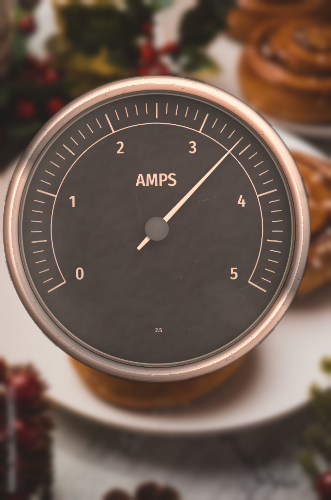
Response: 3.4 A
